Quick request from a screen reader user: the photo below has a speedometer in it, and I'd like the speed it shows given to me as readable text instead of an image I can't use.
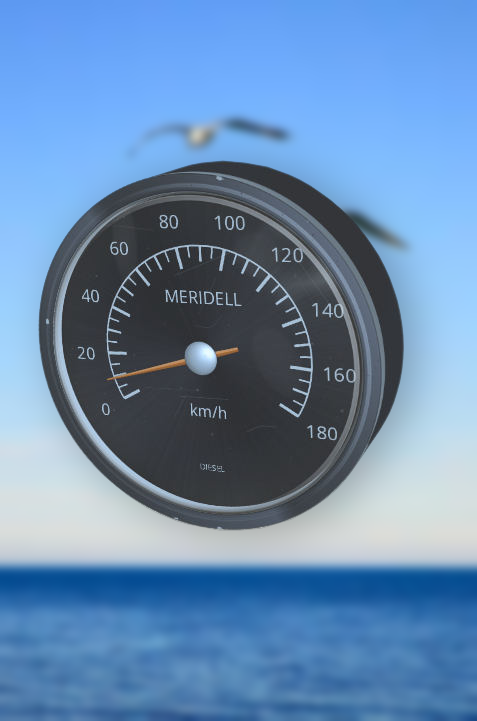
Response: 10 km/h
